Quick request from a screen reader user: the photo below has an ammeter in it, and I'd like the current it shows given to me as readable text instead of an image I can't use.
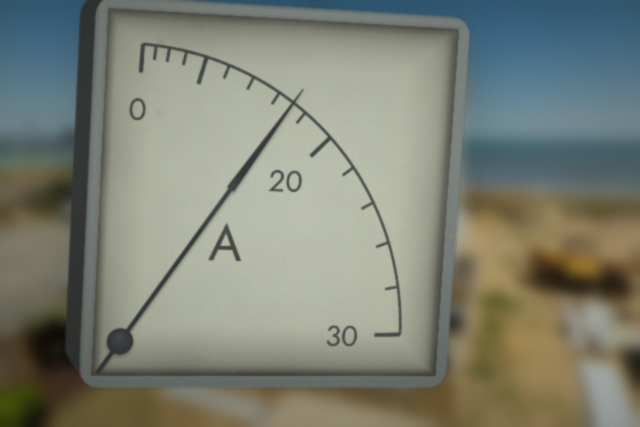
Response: 17 A
